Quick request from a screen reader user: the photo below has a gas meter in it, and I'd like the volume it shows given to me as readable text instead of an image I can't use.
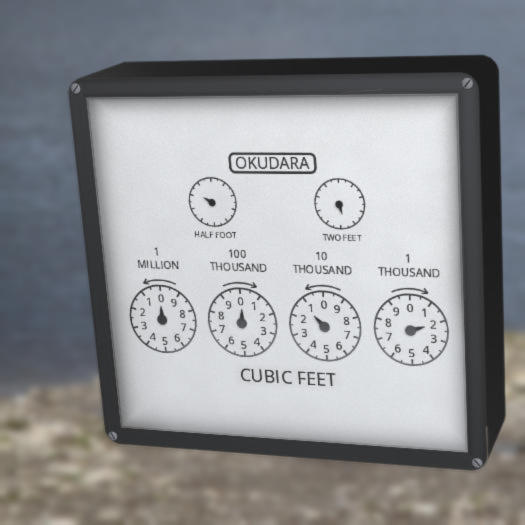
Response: 1200 ft³
